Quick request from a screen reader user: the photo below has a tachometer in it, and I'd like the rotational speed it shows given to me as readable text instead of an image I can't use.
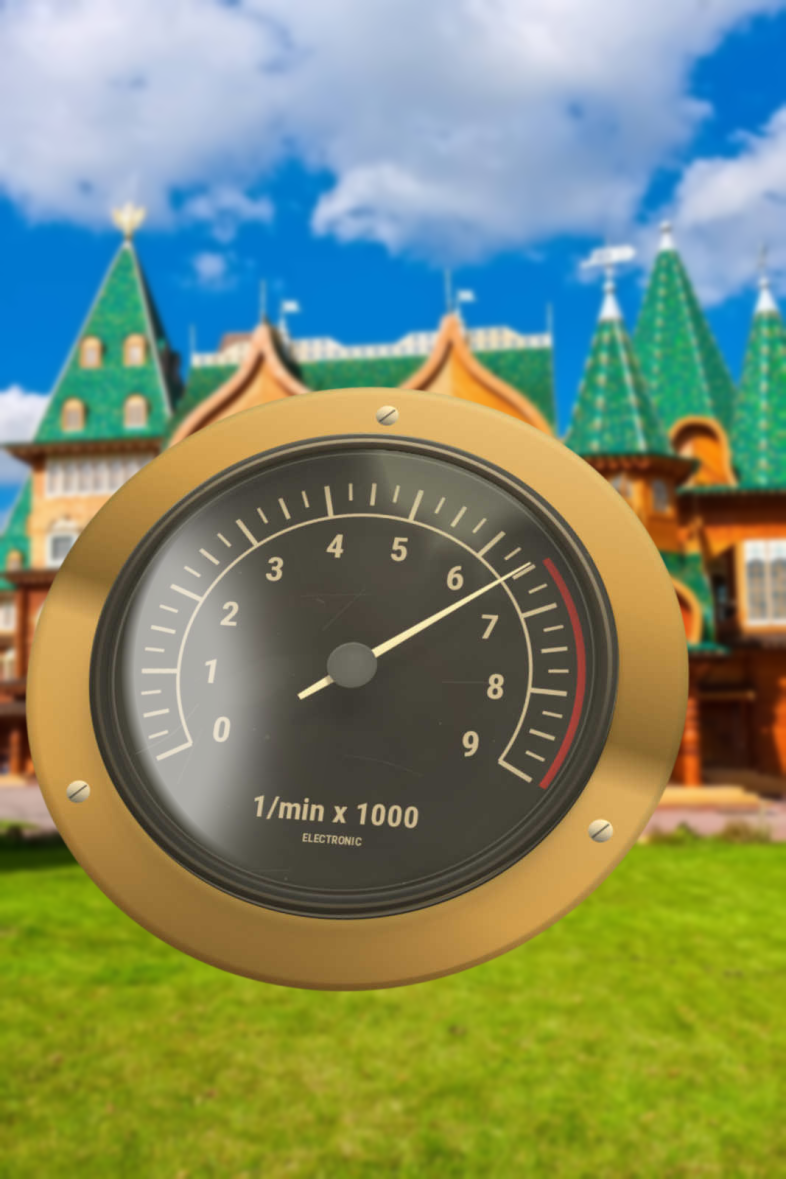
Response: 6500 rpm
